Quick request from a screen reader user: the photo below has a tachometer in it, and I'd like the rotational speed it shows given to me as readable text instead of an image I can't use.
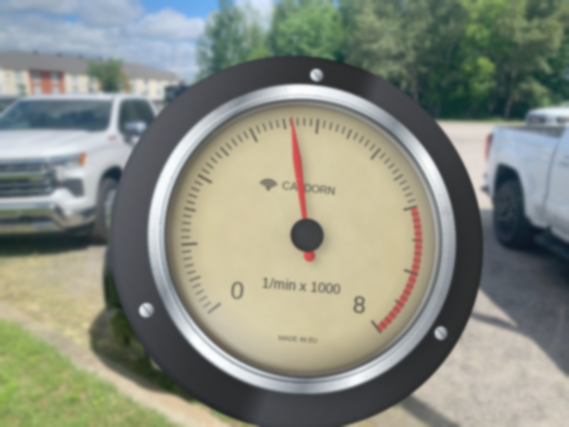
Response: 3600 rpm
